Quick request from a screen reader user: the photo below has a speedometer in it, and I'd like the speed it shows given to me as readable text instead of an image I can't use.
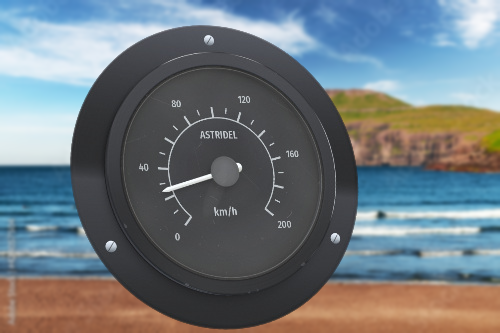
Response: 25 km/h
